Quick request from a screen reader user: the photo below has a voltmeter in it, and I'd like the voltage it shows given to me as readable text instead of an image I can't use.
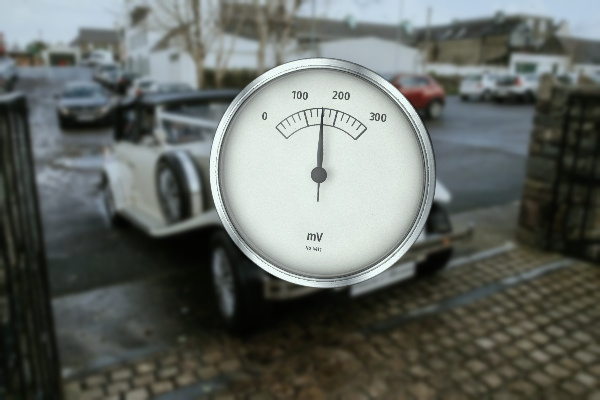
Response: 160 mV
